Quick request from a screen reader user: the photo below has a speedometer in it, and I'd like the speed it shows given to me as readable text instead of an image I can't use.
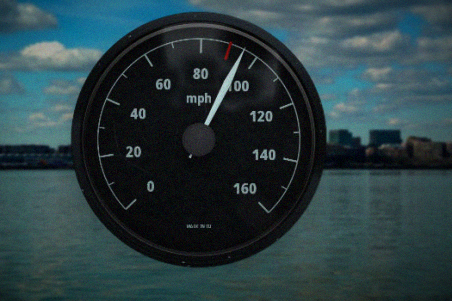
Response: 95 mph
